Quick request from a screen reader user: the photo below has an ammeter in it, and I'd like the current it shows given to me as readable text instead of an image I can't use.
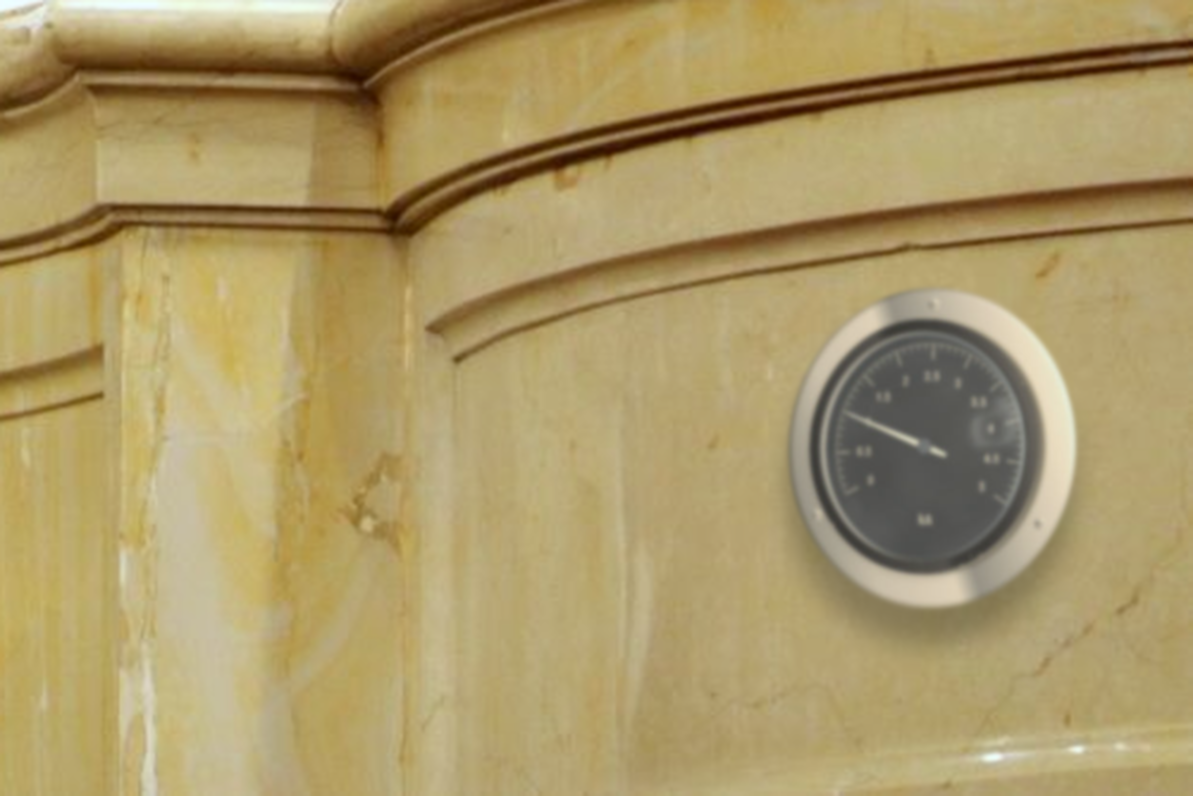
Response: 1 kA
